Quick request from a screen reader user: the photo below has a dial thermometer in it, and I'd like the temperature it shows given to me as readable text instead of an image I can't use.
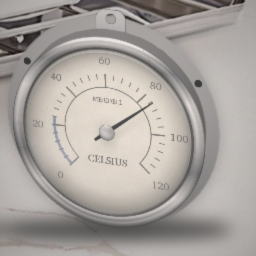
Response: 84 °C
